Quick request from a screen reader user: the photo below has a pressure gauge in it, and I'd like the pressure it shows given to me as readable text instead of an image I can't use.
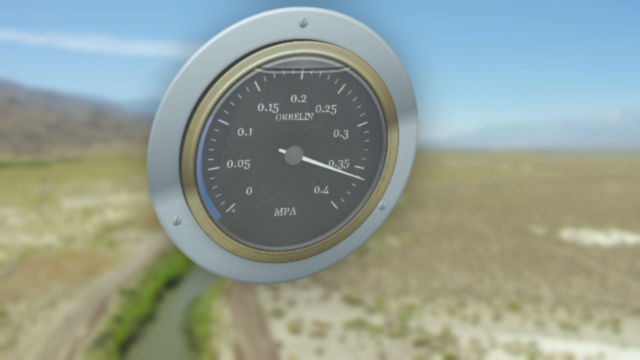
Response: 0.36 MPa
